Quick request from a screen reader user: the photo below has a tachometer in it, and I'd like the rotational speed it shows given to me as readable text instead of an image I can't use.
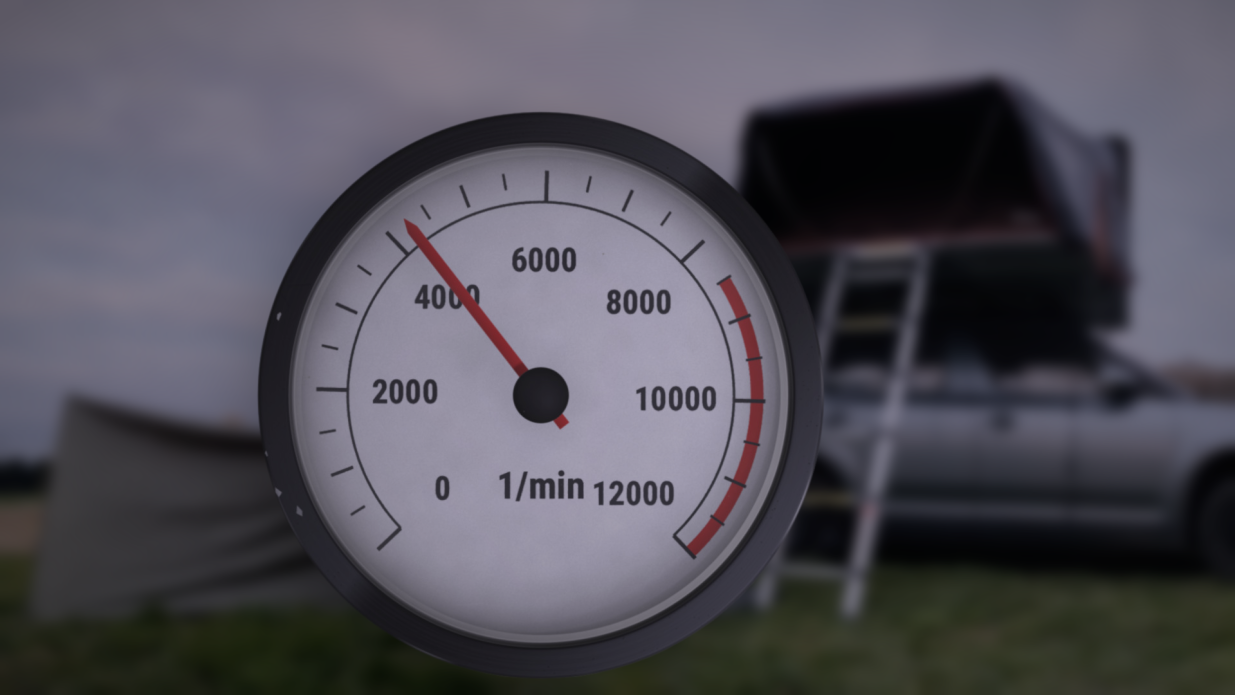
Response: 4250 rpm
